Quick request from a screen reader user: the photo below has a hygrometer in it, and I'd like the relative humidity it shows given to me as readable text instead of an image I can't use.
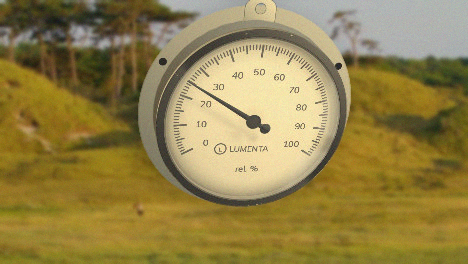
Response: 25 %
